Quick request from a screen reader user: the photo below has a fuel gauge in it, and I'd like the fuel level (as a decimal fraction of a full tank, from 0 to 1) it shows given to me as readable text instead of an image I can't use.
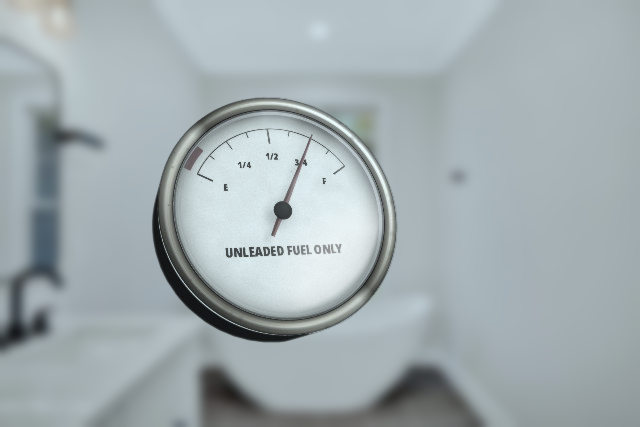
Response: 0.75
